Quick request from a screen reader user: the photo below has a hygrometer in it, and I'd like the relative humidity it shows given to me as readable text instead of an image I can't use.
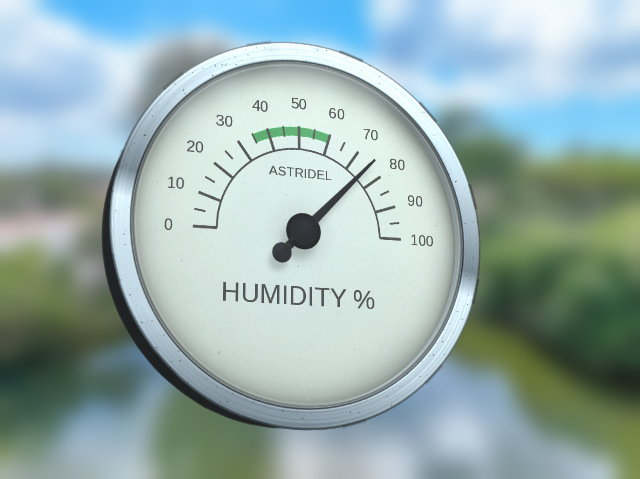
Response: 75 %
